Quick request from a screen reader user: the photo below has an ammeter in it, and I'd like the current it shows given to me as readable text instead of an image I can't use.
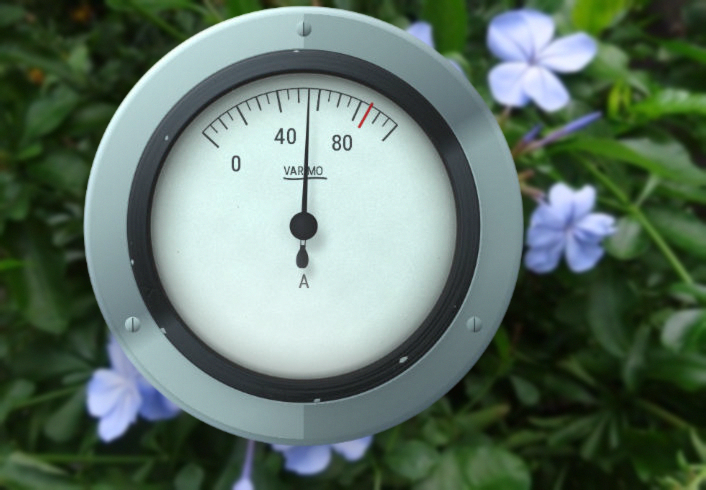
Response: 55 A
